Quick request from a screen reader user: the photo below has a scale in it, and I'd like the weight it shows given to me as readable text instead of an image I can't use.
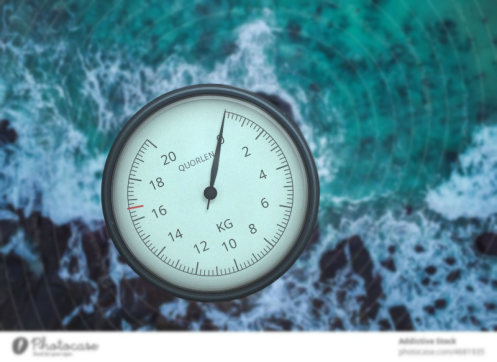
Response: 0 kg
